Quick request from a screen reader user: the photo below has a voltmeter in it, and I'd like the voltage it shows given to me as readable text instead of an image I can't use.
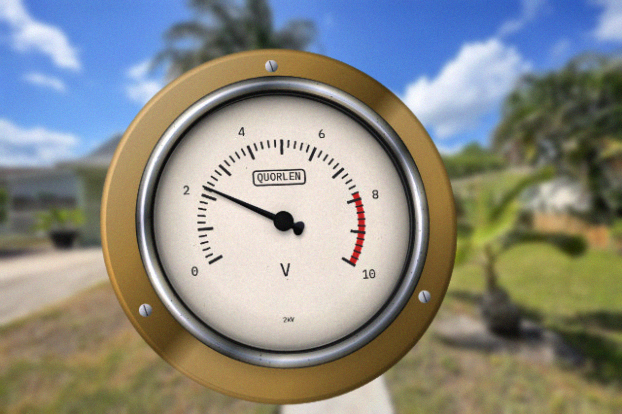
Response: 2.2 V
